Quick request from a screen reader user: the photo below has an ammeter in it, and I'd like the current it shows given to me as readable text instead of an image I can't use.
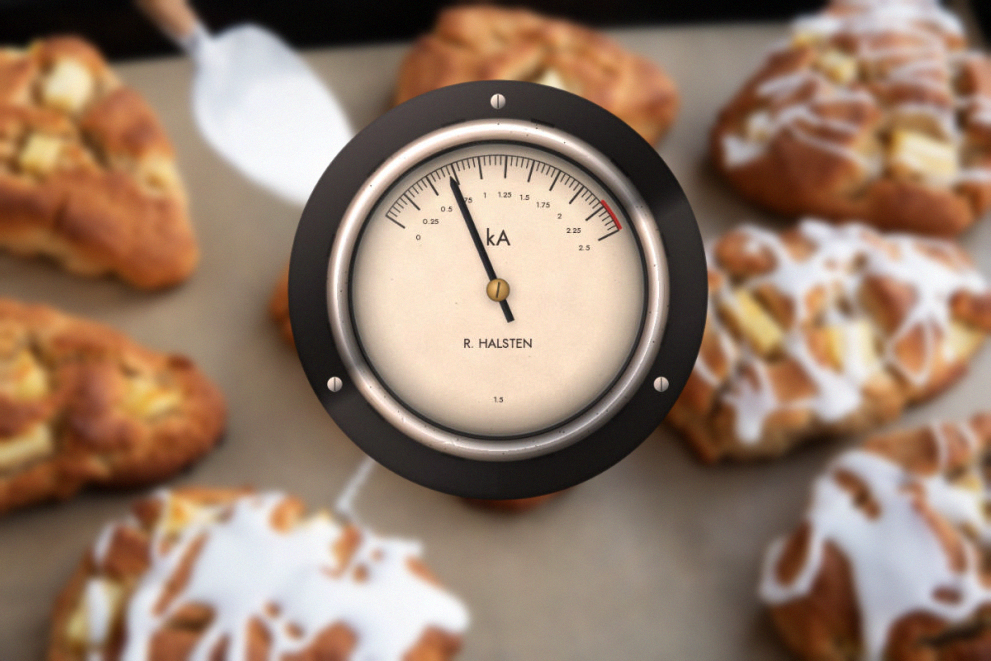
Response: 0.7 kA
